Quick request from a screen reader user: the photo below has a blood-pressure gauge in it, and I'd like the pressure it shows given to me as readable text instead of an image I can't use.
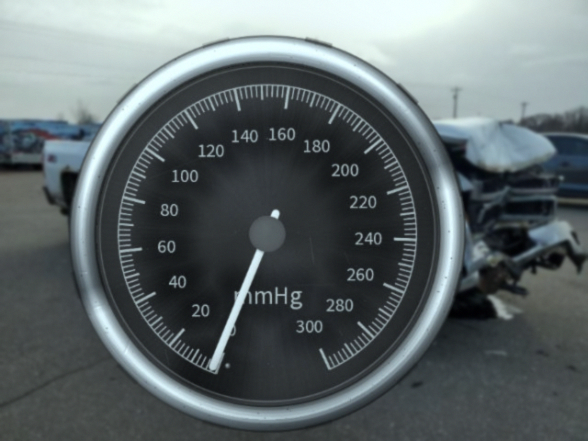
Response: 2 mmHg
